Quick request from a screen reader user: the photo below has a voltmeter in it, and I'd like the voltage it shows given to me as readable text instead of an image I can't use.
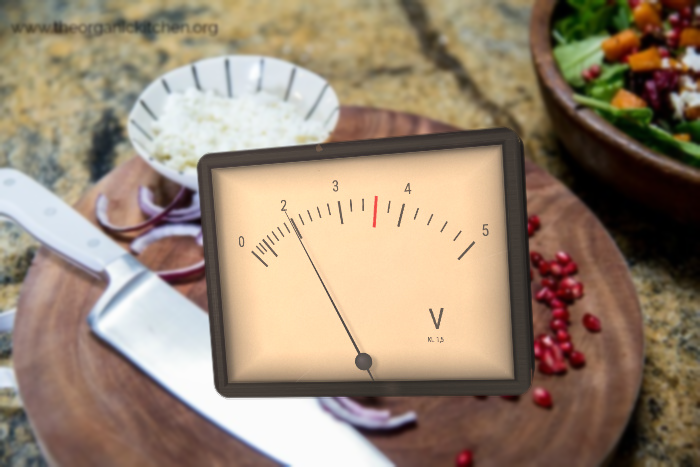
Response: 2 V
